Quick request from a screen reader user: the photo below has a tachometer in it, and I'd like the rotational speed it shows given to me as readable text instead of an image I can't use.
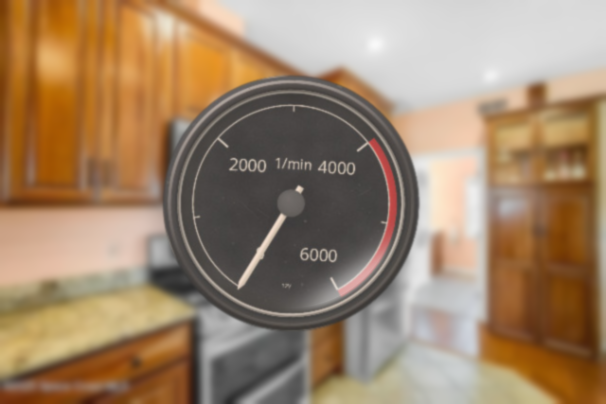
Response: 0 rpm
